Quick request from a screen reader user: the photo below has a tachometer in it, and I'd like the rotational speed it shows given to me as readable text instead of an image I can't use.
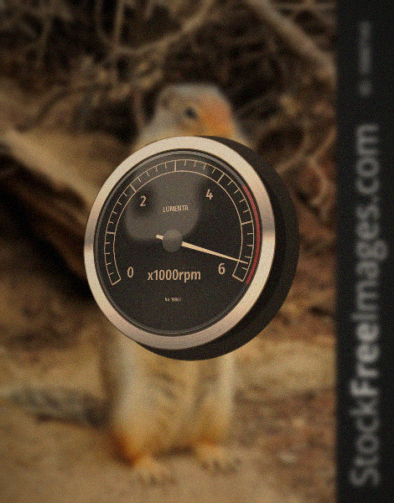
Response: 5700 rpm
